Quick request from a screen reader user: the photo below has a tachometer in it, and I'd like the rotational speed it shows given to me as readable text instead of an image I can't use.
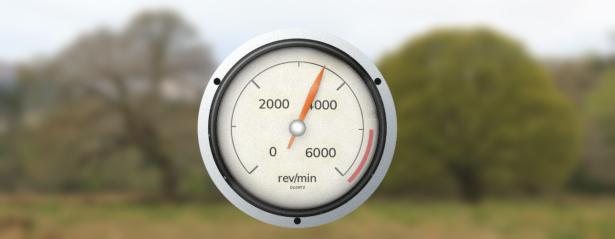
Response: 3500 rpm
